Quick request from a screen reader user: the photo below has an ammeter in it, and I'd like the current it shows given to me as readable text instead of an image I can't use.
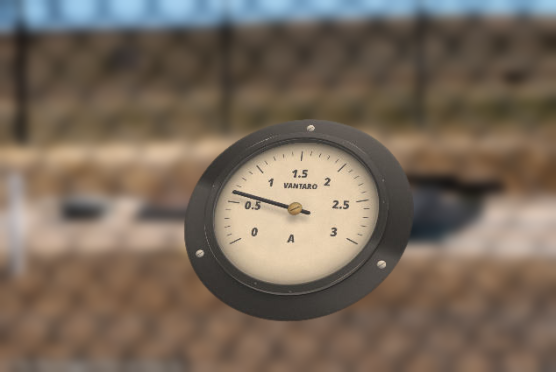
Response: 0.6 A
